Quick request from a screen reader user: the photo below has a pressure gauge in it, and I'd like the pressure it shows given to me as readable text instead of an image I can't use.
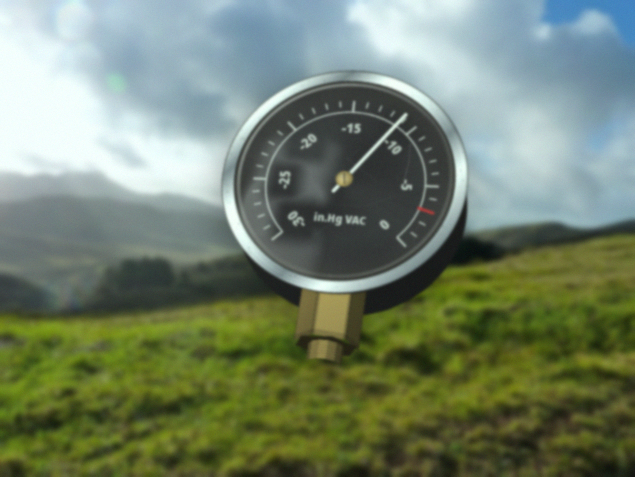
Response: -11 inHg
